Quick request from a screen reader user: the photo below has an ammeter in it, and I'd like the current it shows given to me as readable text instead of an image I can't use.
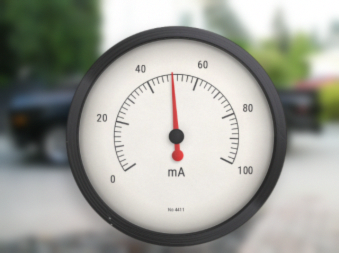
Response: 50 mA
